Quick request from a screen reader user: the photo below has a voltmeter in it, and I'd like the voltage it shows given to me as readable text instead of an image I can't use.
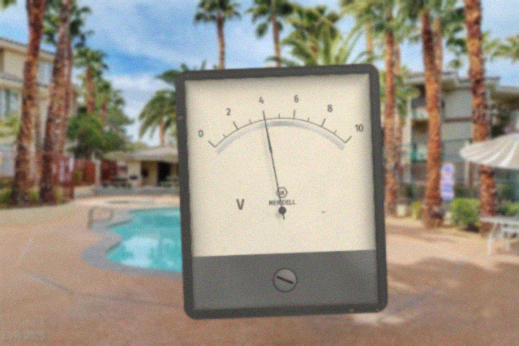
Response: 4 V
